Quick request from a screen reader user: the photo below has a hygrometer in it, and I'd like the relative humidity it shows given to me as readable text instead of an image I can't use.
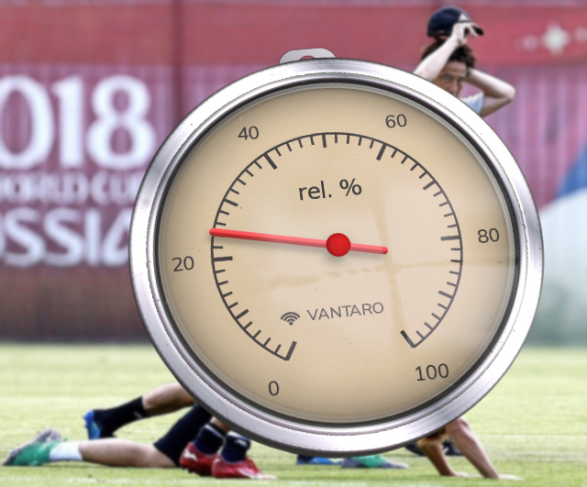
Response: 24 %
